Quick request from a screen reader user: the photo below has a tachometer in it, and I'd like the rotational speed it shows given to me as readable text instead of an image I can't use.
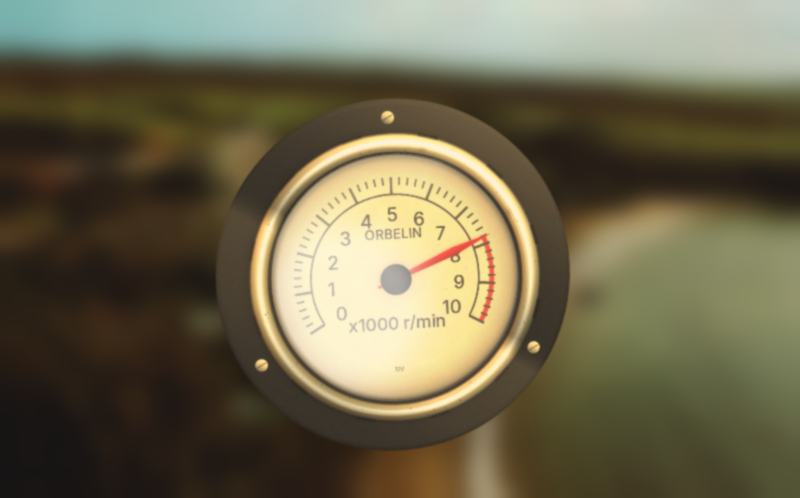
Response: 7800 rpm
